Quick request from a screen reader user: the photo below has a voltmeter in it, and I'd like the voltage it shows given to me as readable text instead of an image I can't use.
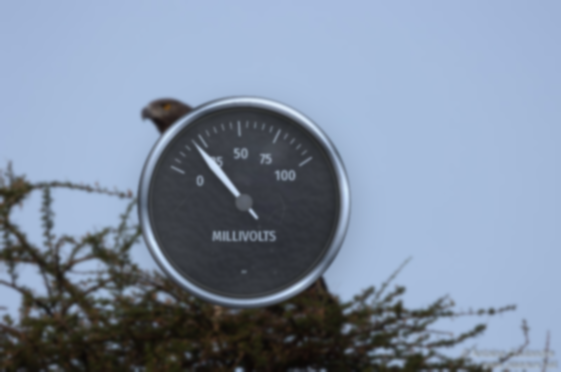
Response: 20 mV
